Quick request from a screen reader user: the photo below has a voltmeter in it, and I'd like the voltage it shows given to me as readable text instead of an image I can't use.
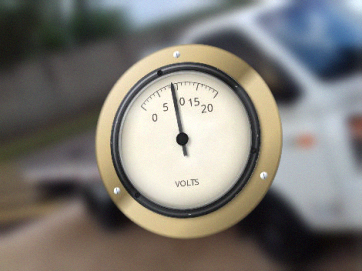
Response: 9 V
